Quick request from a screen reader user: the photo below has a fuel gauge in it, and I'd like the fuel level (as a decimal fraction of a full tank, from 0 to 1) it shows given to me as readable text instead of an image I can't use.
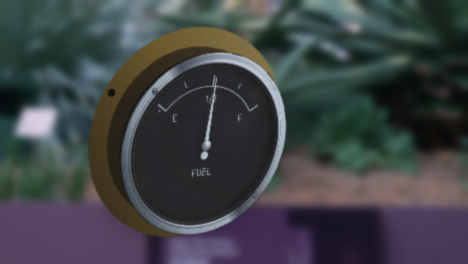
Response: 0.5
